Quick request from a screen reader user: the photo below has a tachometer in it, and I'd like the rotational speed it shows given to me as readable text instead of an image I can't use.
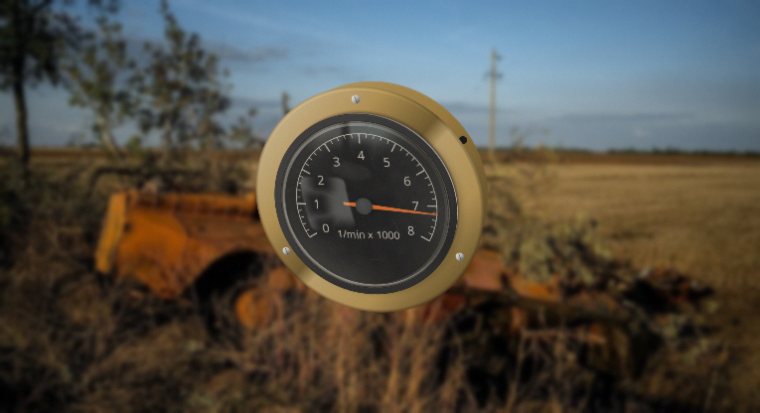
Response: 7200 rpm
